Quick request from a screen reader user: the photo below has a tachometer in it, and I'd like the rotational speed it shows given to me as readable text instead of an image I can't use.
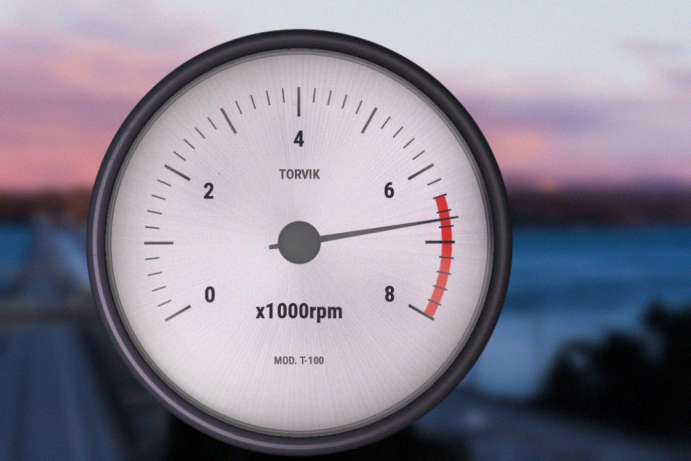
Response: 6700 rpm
